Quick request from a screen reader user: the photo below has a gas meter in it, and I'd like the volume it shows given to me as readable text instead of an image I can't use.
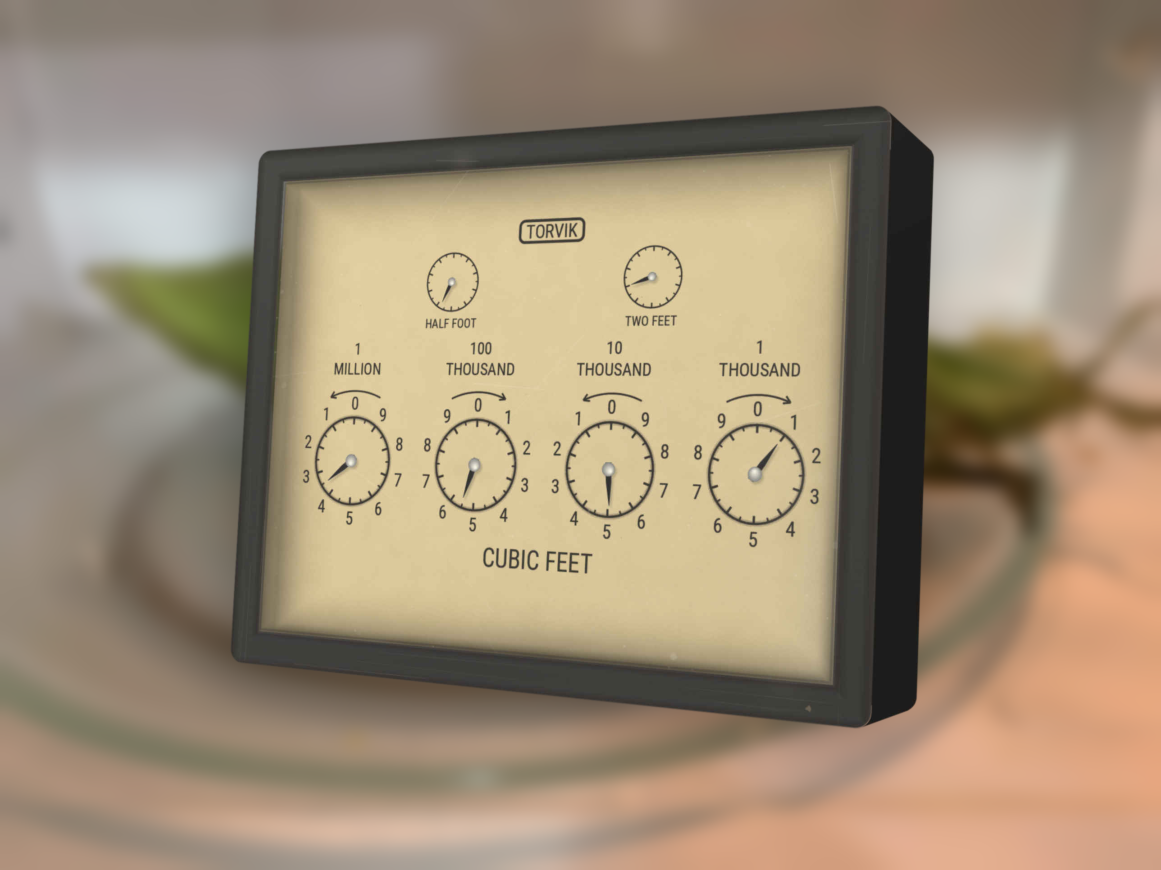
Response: 355100 ft³
